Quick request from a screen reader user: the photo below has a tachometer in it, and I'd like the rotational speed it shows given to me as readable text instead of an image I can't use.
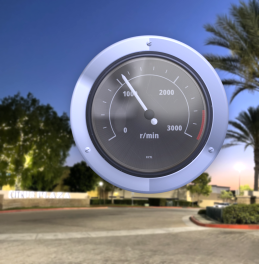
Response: 1100 rpm
